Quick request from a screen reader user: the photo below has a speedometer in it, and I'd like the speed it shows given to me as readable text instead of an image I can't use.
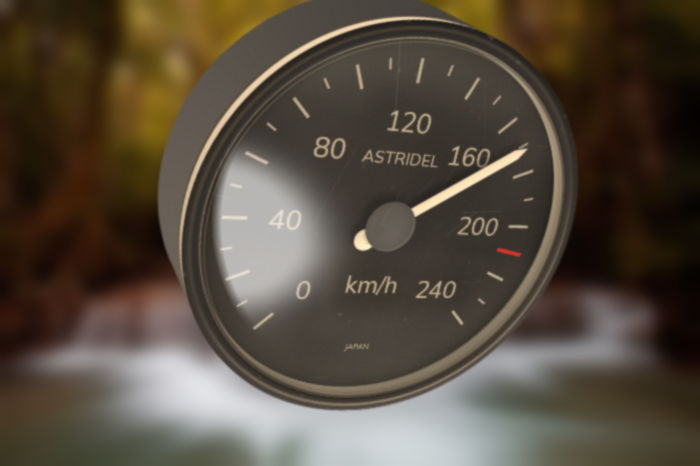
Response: 170 km/h
